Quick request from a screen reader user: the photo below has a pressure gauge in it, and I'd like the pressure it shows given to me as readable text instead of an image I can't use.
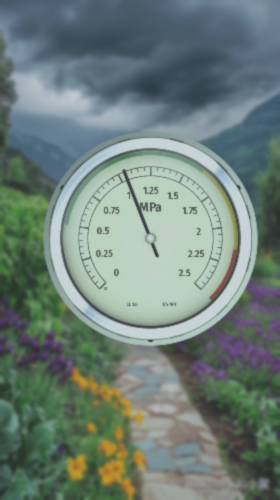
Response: 1.05 MPa
